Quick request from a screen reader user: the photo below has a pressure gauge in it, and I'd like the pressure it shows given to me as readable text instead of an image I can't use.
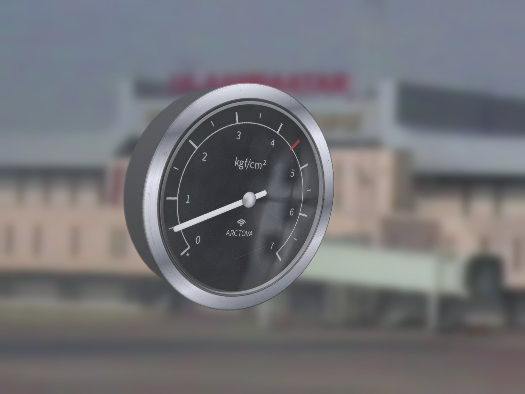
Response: 0.5 kg/cm²
